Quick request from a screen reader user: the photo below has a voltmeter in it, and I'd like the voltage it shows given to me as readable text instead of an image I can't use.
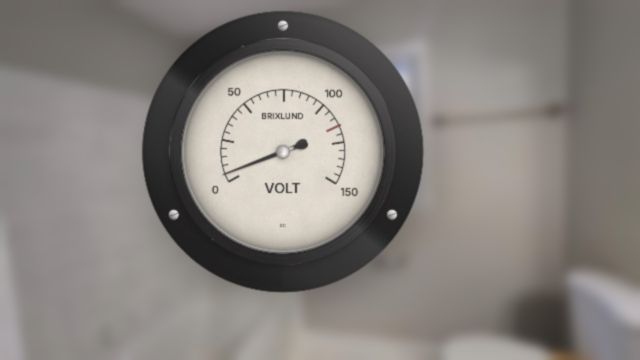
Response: 5 V
